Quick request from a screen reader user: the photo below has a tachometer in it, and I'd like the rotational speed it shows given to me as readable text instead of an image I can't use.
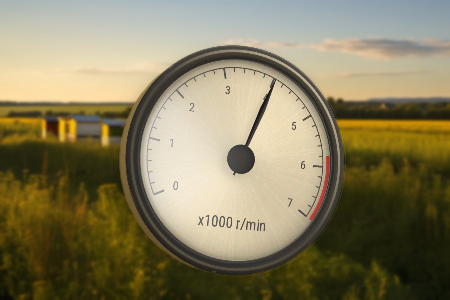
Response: 4000 rpm
